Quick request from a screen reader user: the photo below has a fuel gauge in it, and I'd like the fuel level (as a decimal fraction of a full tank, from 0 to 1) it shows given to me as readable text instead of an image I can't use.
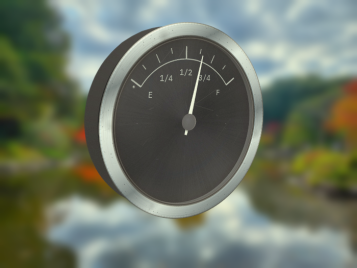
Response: 0.625
